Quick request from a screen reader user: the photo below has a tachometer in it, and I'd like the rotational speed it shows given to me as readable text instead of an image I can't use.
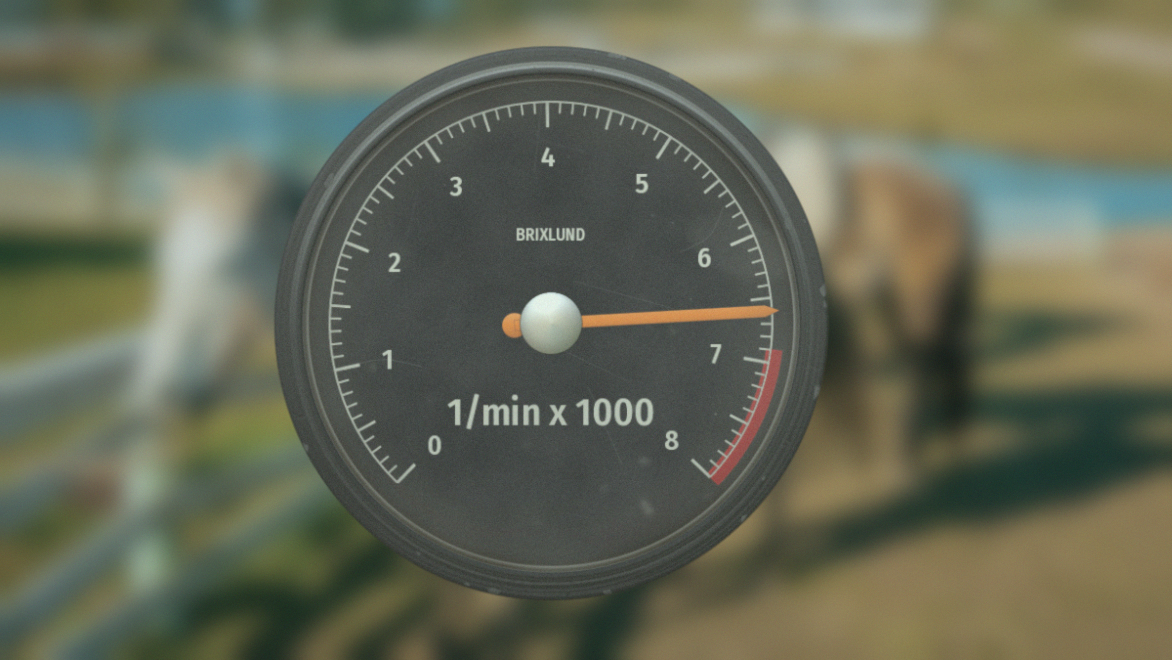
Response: 6600 rpm
